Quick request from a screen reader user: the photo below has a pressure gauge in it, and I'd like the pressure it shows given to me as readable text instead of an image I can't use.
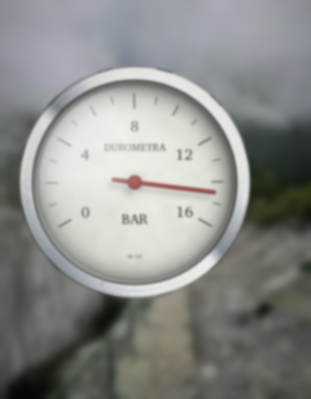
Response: 14.5 bar
